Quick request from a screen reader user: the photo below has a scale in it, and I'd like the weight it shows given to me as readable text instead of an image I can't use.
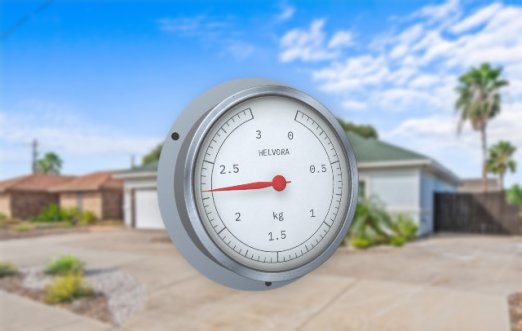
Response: 2.3 kg
